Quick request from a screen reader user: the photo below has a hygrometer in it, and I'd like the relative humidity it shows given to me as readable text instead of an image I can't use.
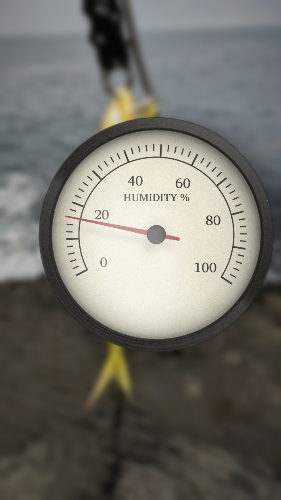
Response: 16 %
